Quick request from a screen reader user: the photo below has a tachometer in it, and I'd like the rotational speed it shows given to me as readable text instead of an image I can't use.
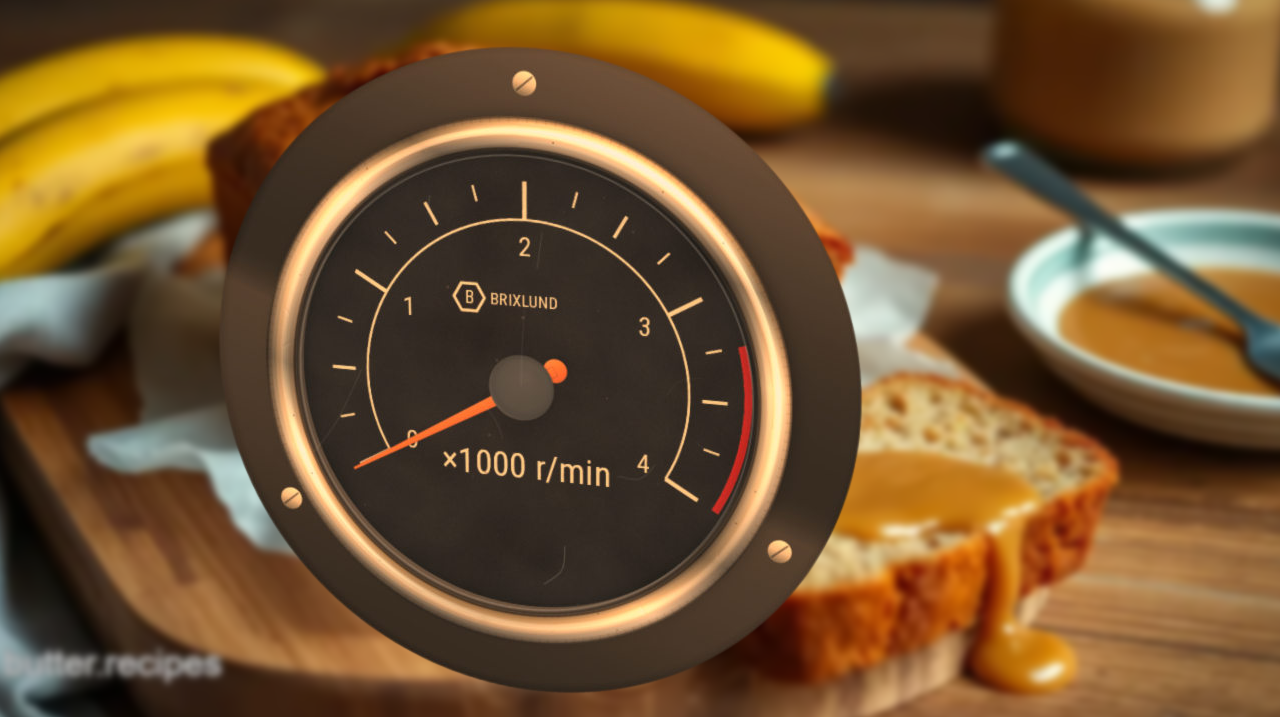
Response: 0 rpm
